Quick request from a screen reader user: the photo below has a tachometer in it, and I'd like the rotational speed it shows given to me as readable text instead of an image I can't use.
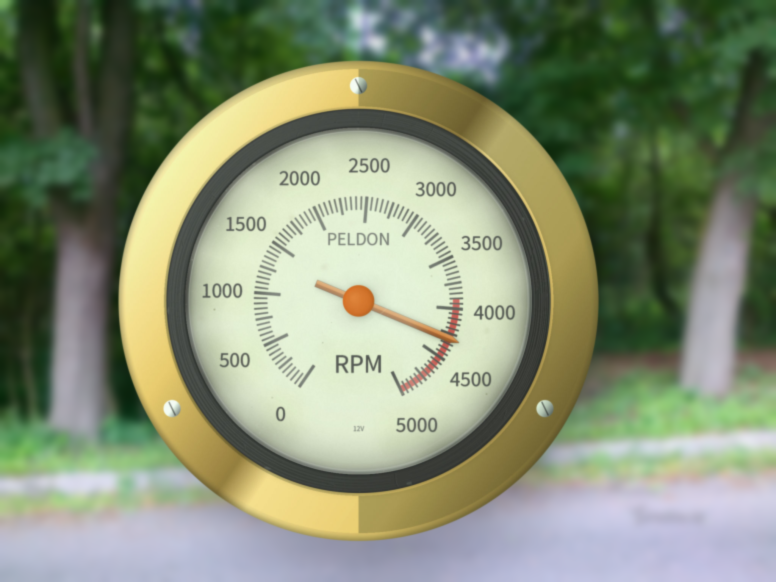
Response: 4300 rpm
